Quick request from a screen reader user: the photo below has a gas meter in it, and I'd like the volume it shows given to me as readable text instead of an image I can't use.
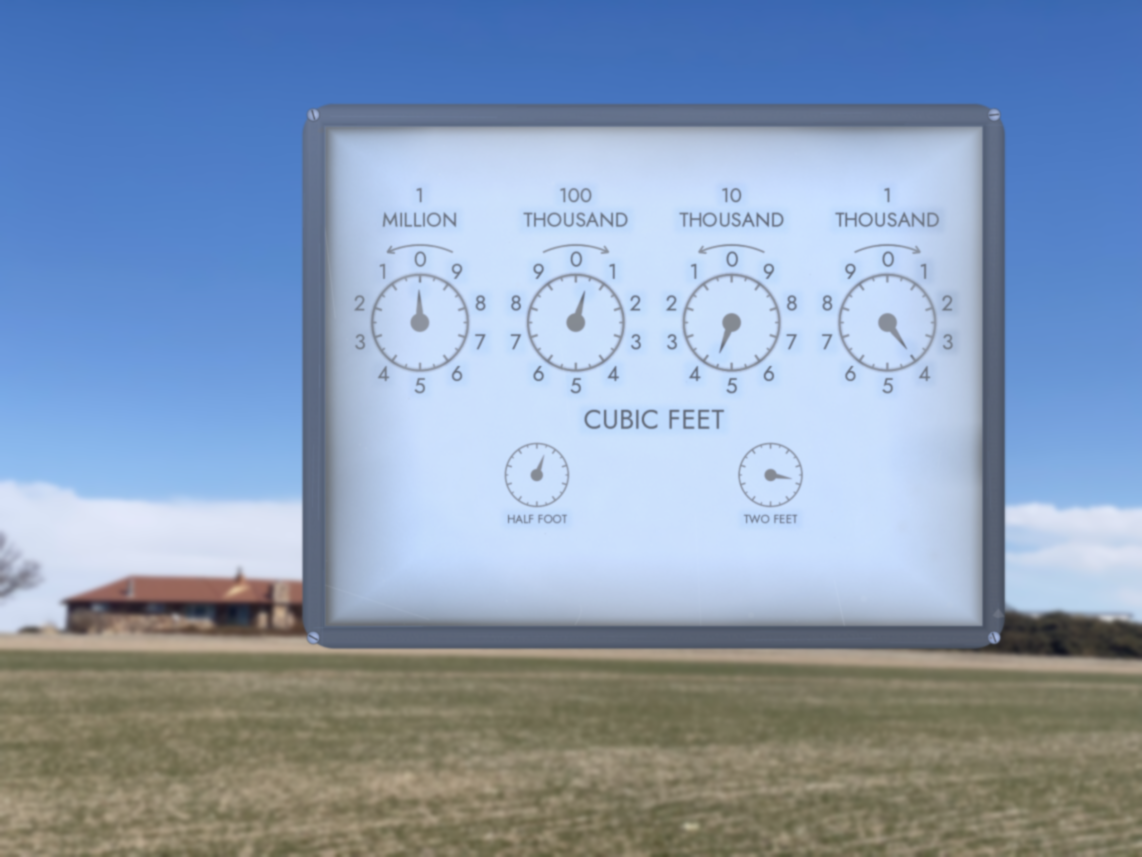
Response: 4400 ft³
